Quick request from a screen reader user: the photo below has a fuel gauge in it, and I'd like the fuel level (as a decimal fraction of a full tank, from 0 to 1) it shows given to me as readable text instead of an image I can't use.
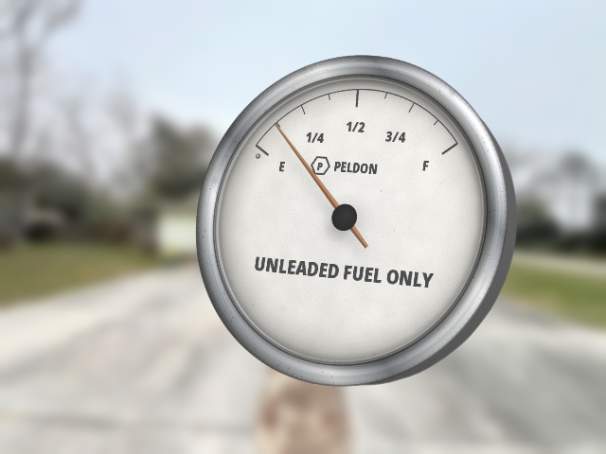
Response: 0.125
